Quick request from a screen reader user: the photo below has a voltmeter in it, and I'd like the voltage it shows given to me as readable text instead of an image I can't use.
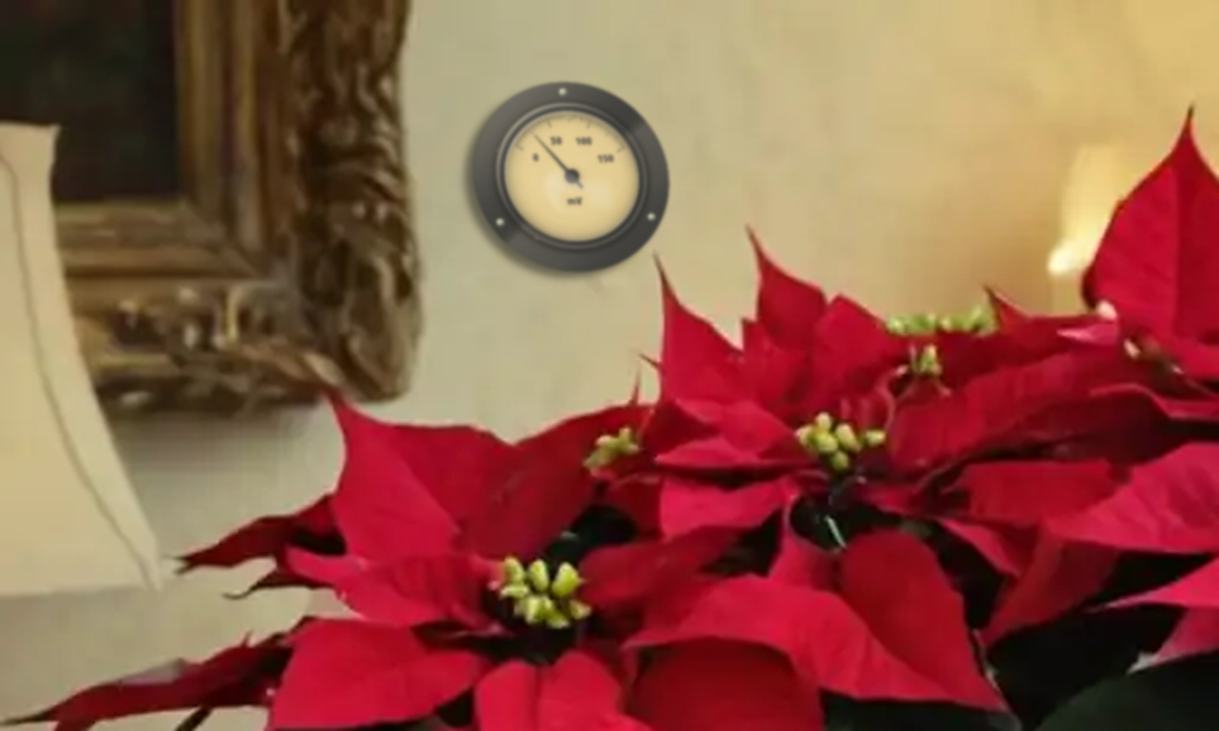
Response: 25 mV
